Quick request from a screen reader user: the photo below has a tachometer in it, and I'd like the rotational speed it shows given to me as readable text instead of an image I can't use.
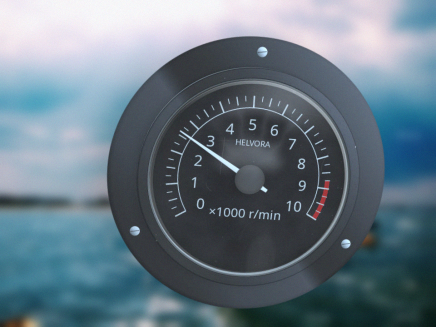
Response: 2625 rpm
